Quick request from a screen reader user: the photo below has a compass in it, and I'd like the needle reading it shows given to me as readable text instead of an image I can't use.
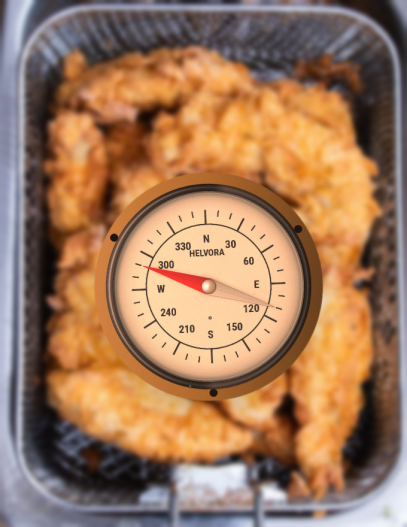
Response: 290 °
